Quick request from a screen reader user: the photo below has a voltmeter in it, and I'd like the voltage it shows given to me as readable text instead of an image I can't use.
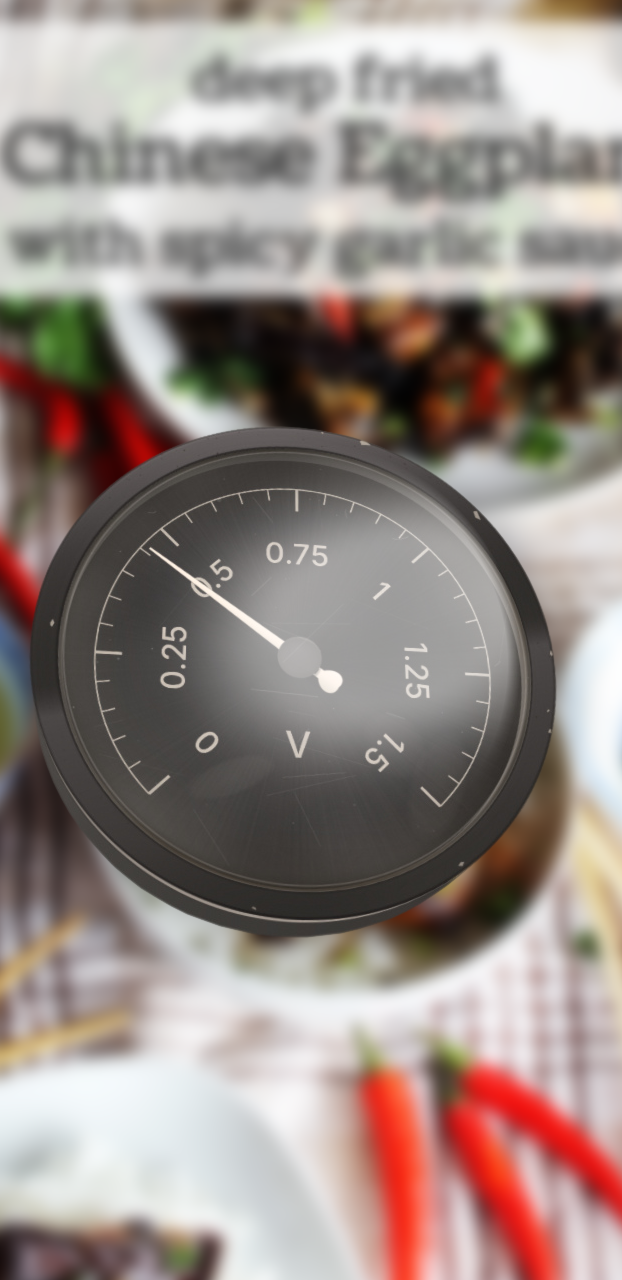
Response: 0.45 V
